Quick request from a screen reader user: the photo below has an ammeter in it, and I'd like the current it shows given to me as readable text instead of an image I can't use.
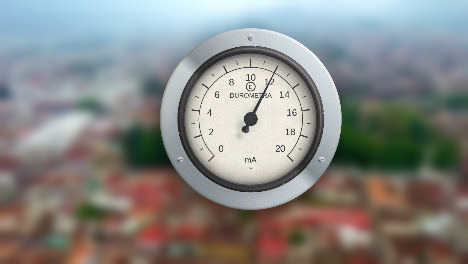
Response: 12 mA
